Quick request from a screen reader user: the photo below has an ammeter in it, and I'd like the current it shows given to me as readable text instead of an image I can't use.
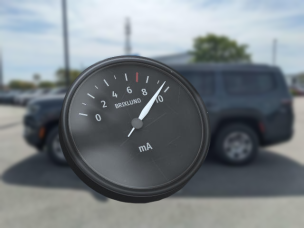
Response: 9.5 mA
